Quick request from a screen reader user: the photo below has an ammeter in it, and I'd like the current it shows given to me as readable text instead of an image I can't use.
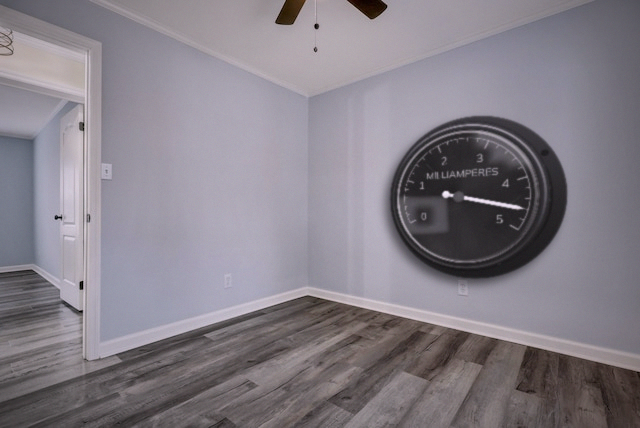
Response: 4.6 mA
